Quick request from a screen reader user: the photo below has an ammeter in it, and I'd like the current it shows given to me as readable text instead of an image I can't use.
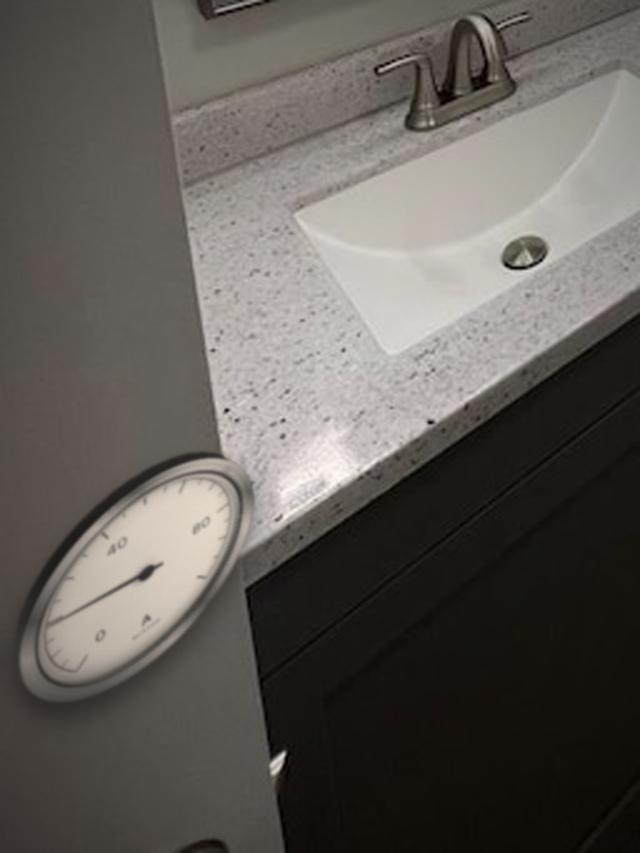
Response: 20 A
